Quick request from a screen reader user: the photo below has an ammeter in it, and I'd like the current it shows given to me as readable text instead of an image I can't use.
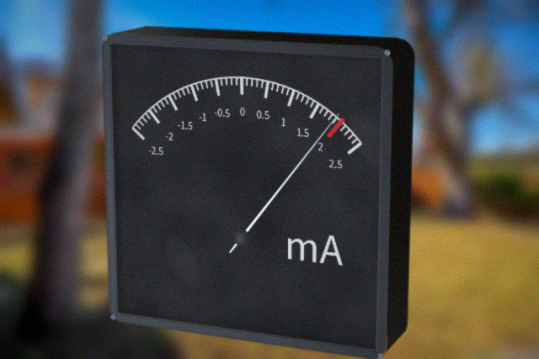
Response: 1.9 mA
